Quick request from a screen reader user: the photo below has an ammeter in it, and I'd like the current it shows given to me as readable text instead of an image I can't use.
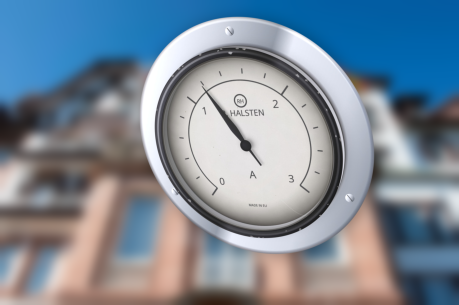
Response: 1.2 A
